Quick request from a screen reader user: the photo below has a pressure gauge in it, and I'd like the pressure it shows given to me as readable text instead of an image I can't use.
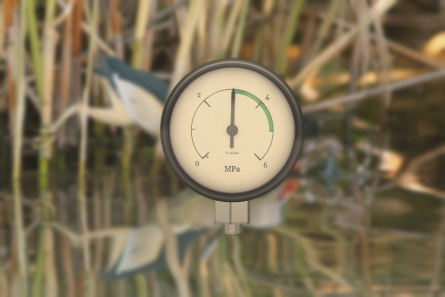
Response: 3 MPa
